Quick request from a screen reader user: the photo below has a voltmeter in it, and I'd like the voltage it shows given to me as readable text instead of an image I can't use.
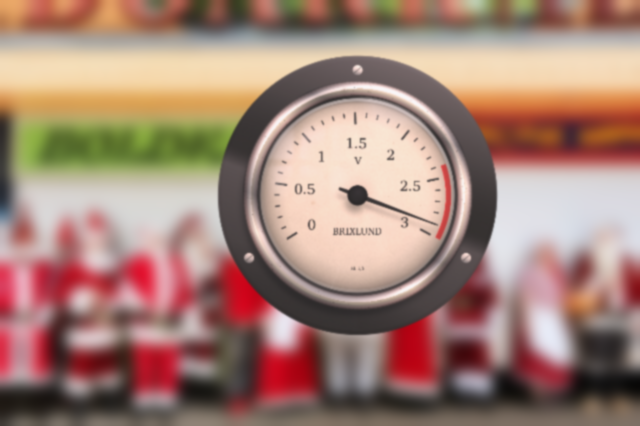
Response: 2.9 V
